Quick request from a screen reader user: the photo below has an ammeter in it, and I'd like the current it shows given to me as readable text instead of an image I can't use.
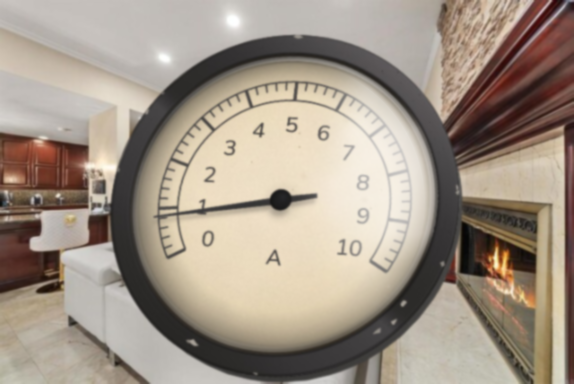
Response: 0.8 A
